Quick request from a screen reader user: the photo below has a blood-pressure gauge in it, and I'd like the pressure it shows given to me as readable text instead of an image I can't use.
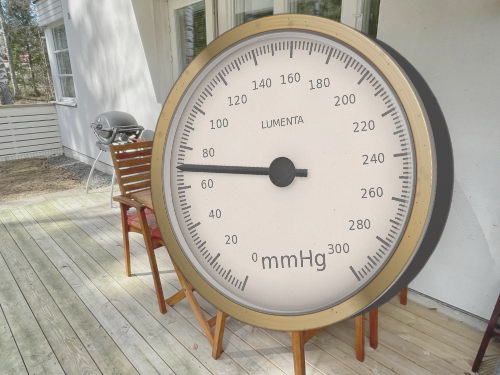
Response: 70 mmHg
